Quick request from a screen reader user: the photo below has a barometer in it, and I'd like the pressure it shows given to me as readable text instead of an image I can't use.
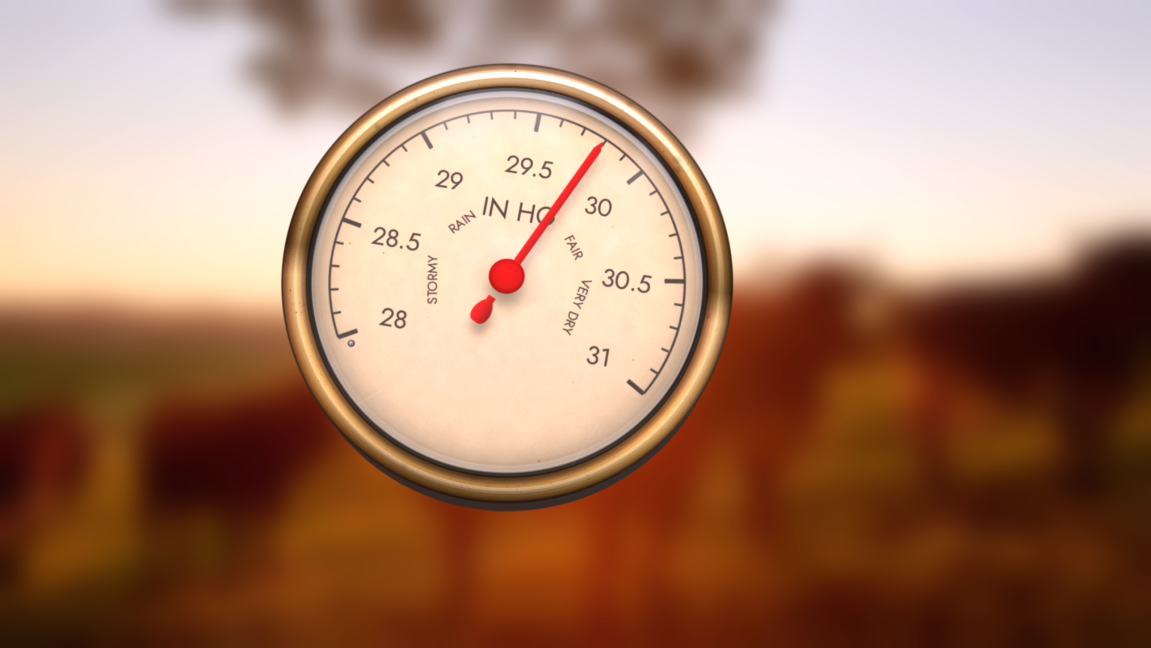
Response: 29.8 inHg
